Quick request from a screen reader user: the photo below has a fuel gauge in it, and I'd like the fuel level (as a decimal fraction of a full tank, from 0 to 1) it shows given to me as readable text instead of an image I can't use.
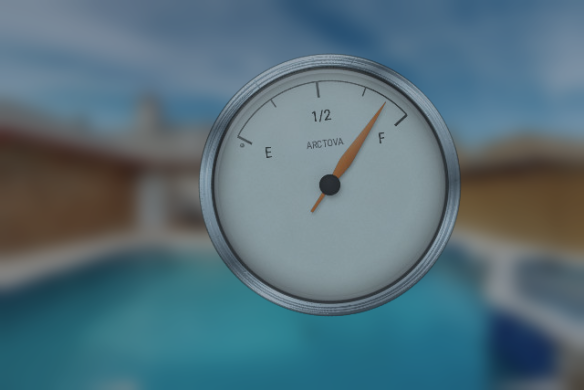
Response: 0.875
